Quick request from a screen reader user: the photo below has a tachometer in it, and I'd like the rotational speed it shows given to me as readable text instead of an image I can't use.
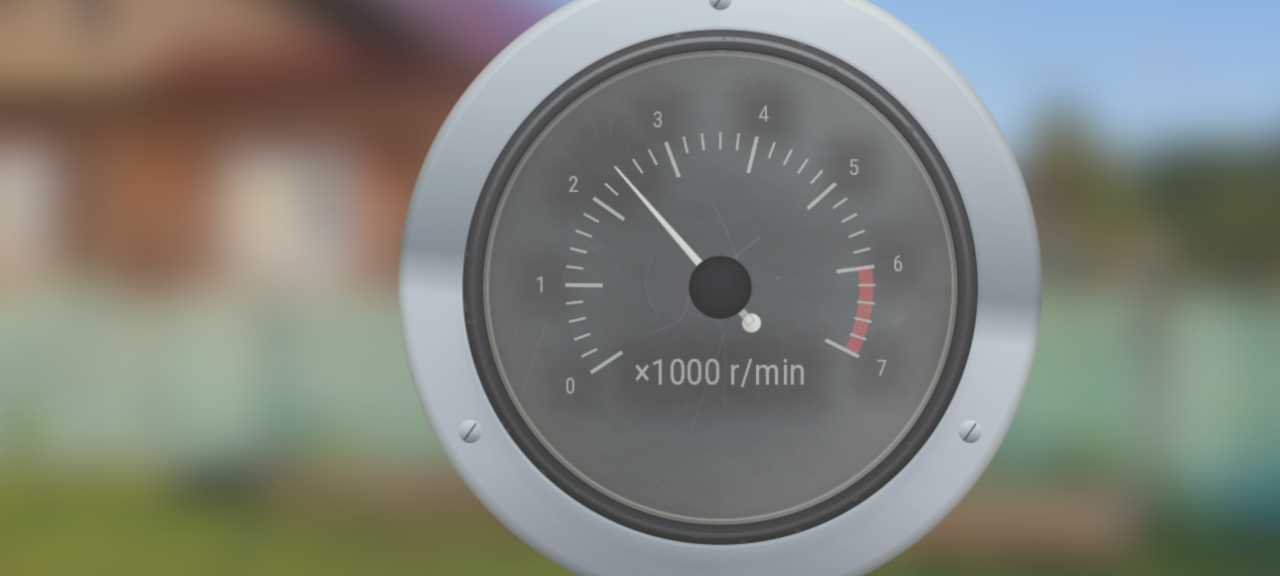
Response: 2400 rpm
